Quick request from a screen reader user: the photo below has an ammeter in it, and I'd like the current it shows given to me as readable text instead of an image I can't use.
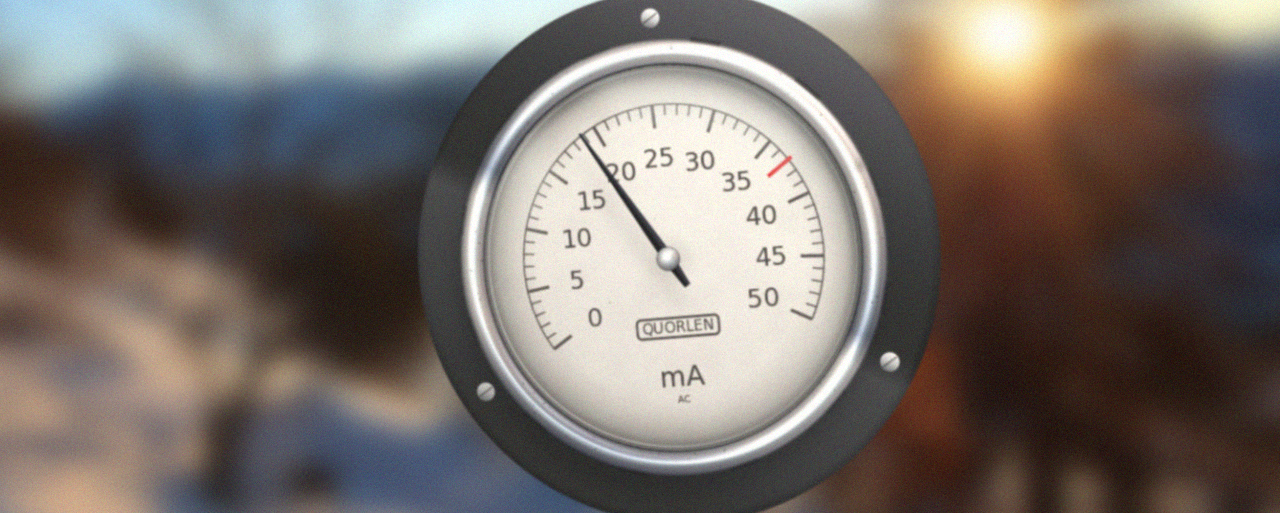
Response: 19 mA
